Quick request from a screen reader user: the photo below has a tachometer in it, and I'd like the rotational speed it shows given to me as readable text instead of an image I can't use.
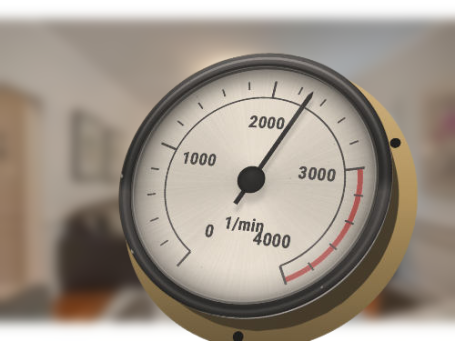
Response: 2300 rpm
